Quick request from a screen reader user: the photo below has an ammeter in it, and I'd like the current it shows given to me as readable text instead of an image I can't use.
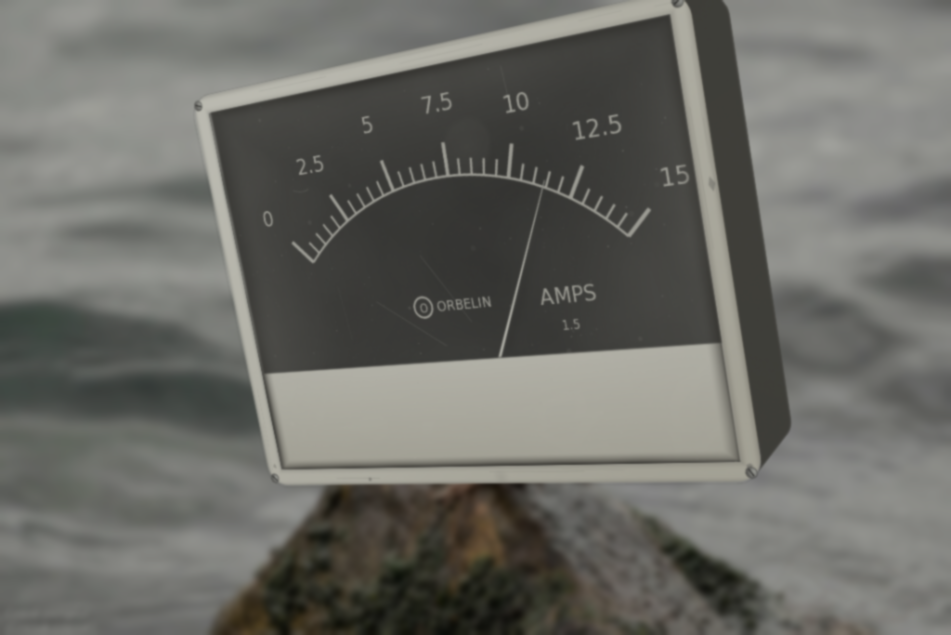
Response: 11.5 A
